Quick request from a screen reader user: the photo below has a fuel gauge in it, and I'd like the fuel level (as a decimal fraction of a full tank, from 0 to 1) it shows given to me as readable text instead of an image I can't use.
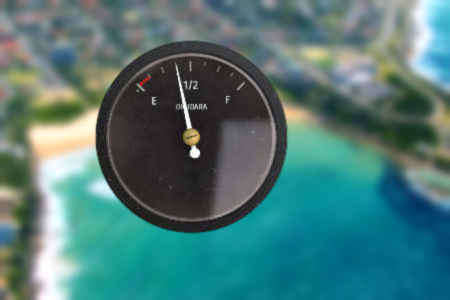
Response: 0.375
